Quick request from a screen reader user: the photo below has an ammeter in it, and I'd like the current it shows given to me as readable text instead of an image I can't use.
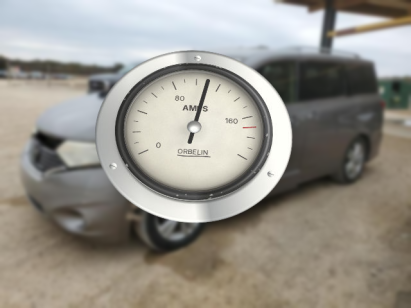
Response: 110 A
